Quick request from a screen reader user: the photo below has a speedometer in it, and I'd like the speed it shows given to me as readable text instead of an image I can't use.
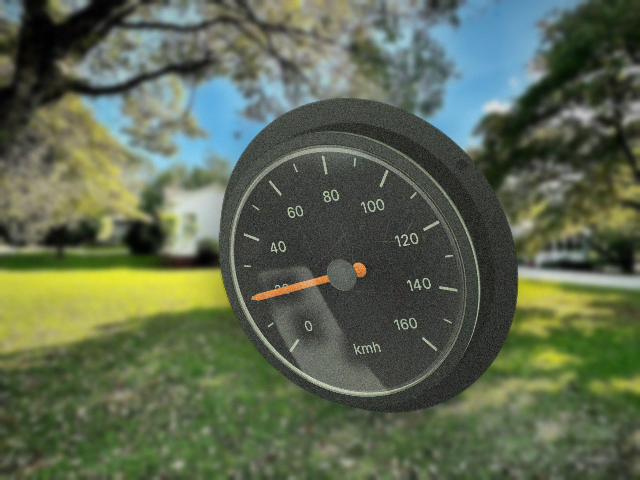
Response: 20 km/h
